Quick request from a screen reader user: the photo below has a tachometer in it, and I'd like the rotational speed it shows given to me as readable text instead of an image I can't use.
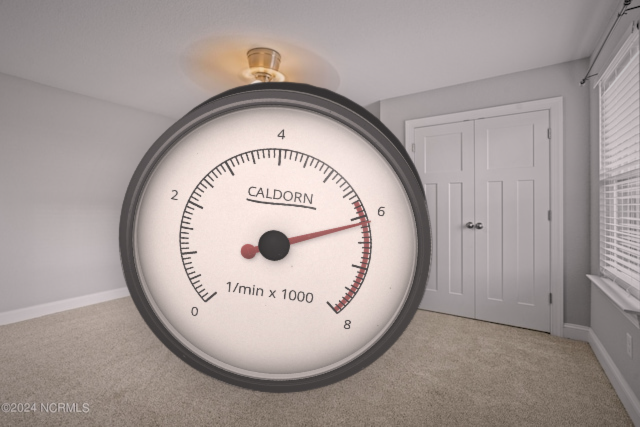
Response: 6100 rpm
